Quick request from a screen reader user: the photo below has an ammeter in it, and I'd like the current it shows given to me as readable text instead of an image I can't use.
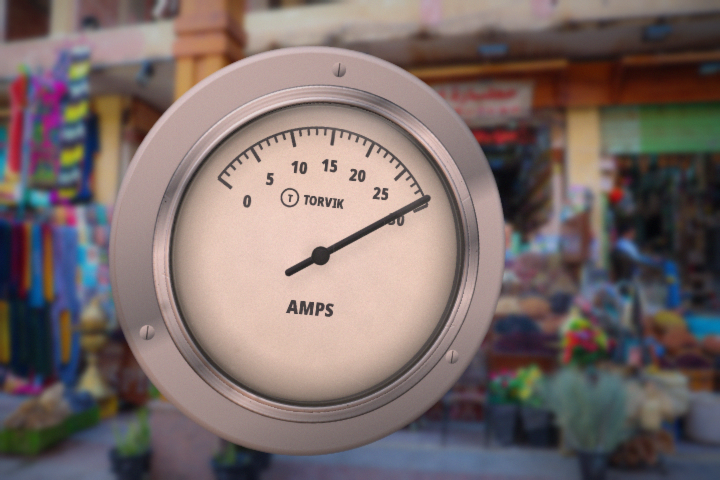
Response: 29 A
